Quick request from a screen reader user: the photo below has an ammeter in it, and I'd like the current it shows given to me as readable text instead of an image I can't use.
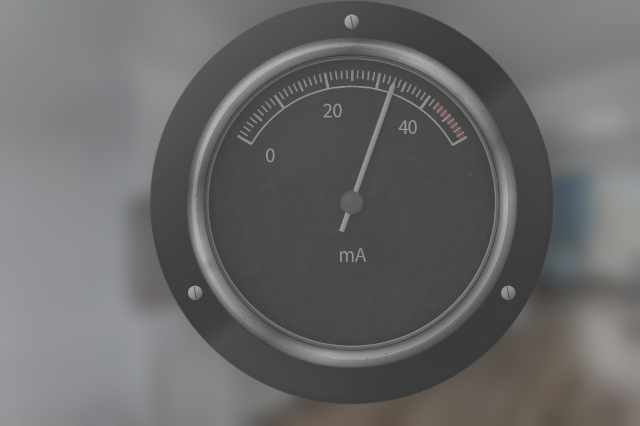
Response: 33 mA
